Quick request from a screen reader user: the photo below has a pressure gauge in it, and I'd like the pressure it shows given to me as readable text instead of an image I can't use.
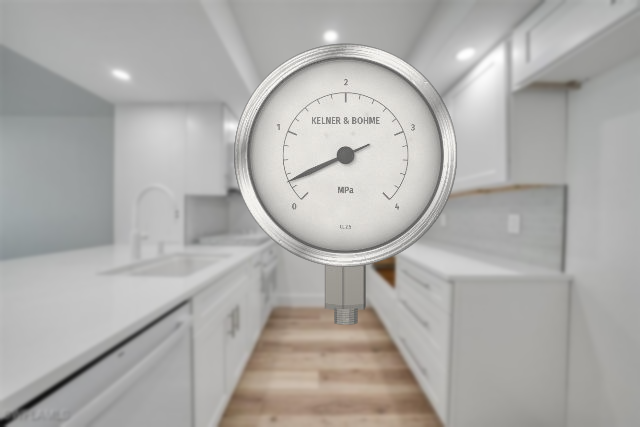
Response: 0.3 MPa
